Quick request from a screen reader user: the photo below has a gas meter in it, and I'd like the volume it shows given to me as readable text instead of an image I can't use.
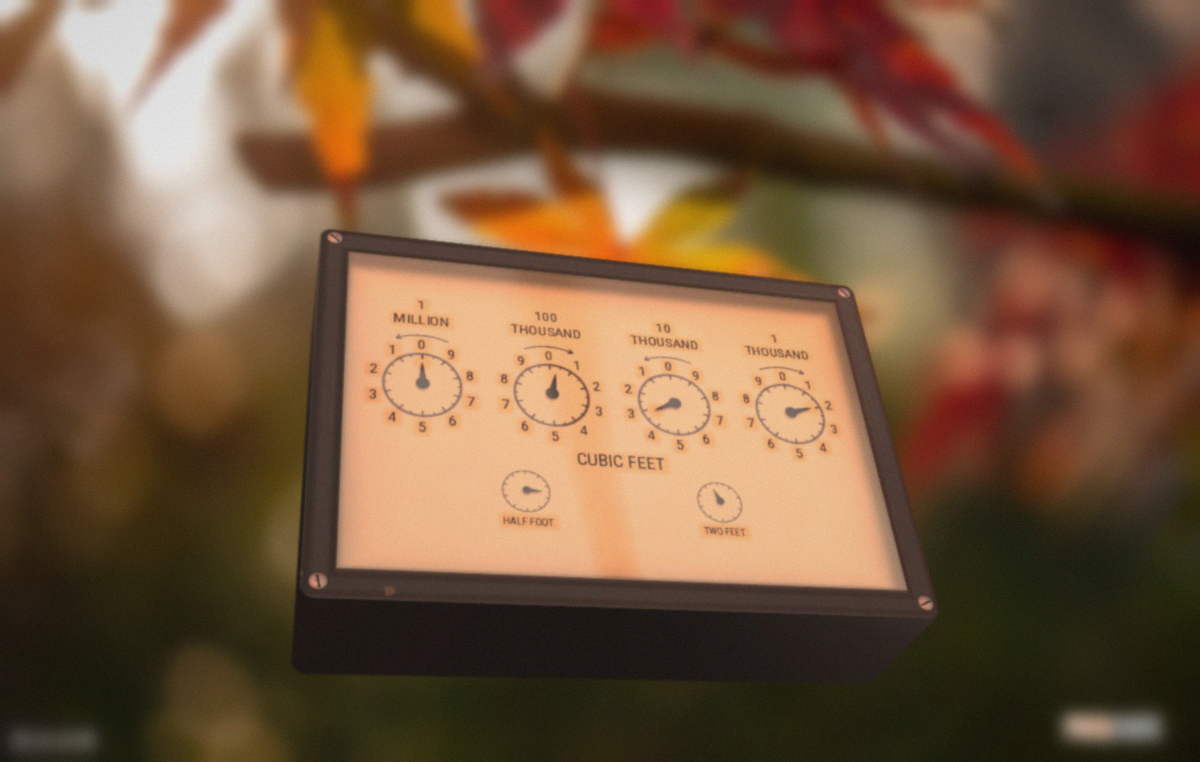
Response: 3200 ft³
